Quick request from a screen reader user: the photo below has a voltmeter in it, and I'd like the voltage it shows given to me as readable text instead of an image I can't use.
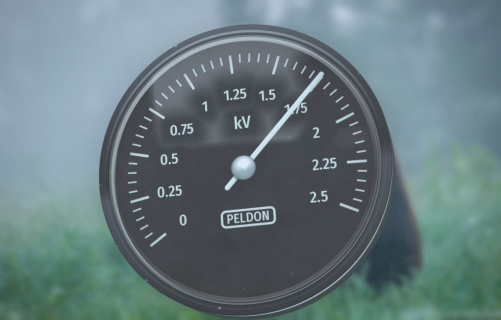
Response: 1.75 kV
